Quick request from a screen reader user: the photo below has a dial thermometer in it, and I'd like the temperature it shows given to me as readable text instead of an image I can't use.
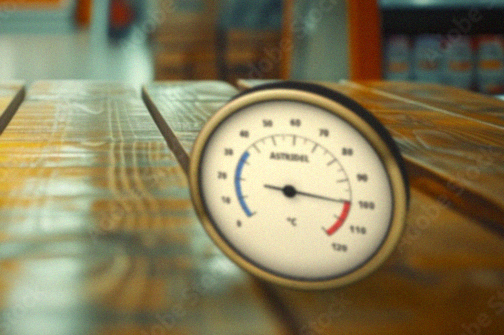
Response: 100 °C
